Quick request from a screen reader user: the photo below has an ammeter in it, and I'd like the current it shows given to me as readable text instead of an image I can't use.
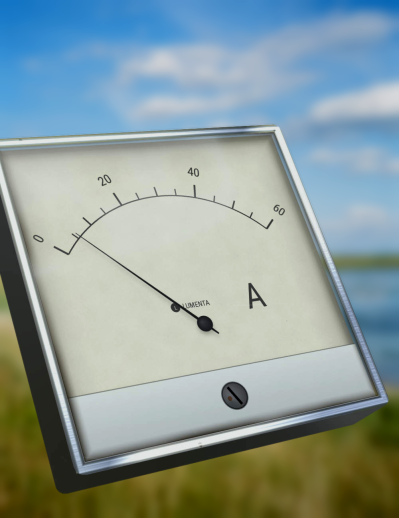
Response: 5 A
